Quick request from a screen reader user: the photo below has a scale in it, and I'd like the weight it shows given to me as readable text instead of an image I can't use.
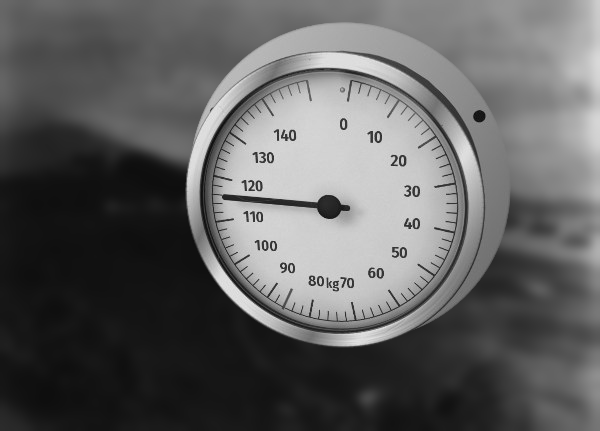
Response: 116 kg
